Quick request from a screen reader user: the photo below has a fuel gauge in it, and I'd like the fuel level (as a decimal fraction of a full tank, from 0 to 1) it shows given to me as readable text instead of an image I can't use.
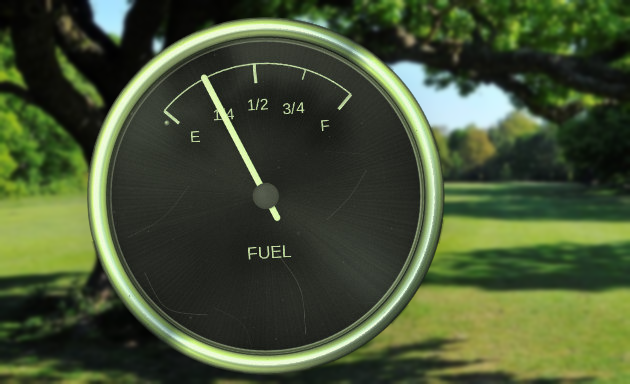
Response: 0.25
